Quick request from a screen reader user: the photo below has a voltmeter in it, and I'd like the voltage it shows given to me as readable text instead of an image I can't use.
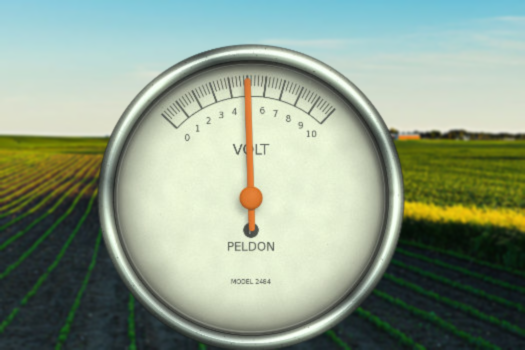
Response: 5 V
